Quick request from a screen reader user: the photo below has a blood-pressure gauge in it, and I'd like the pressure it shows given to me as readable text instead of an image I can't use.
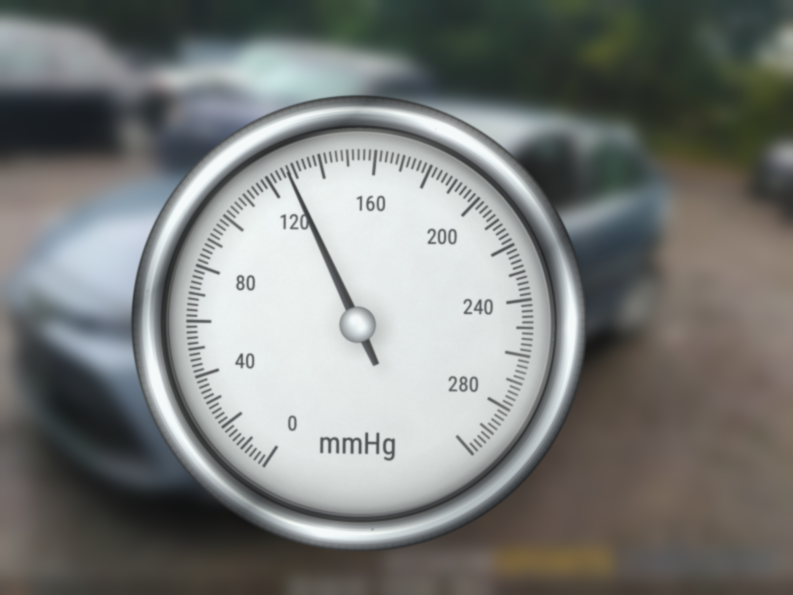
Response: 128 mmHg
